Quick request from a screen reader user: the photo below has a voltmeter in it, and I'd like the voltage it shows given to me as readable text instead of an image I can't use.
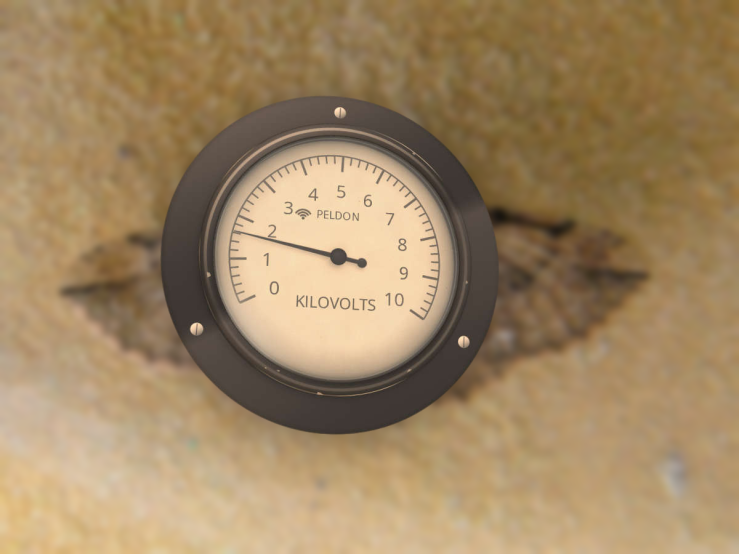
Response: 1.6 kV
